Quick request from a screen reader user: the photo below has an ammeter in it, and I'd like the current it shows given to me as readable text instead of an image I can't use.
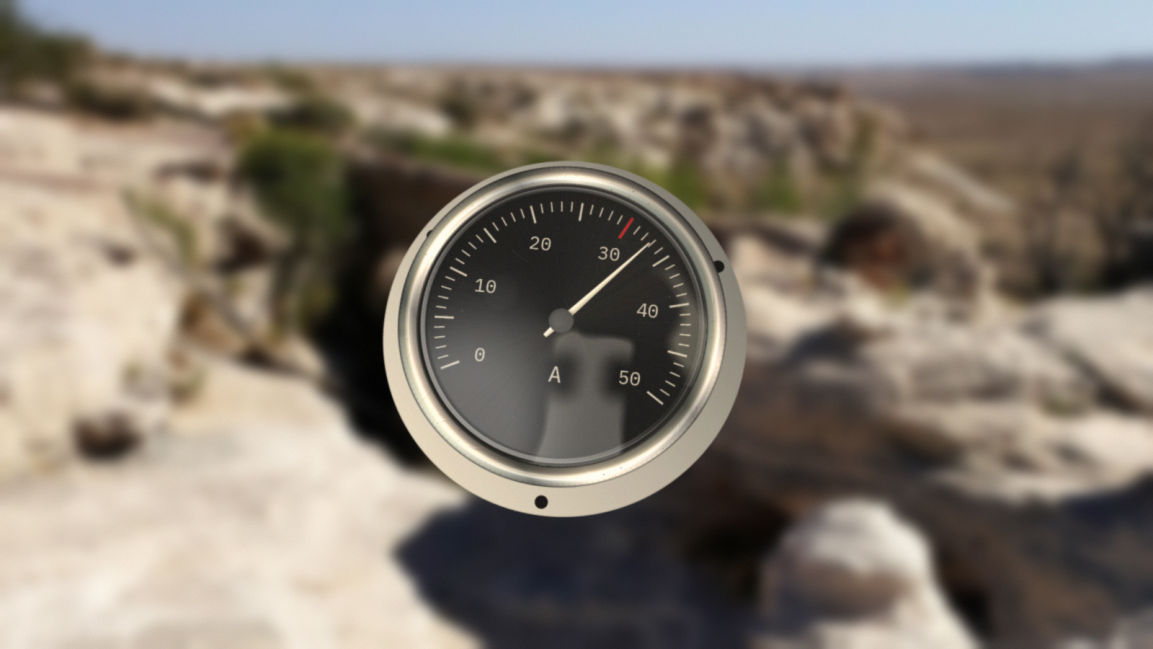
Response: 33 A
